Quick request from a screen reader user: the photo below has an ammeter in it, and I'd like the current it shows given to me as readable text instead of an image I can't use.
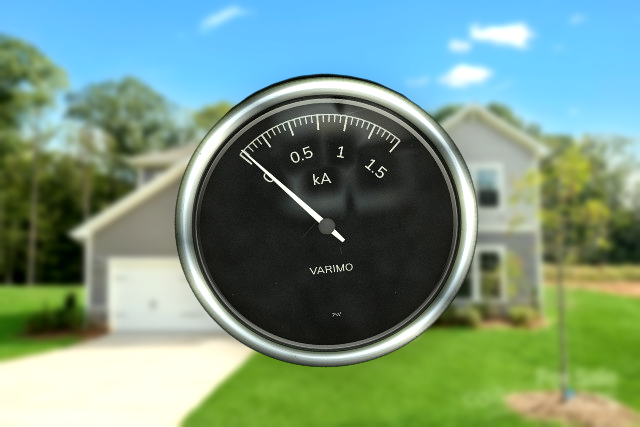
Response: 0.05 kA
